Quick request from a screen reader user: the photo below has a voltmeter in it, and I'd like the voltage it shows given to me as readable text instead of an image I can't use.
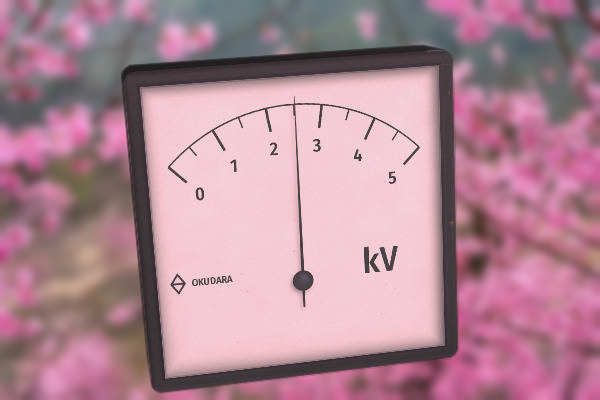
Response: 2.5 kV
